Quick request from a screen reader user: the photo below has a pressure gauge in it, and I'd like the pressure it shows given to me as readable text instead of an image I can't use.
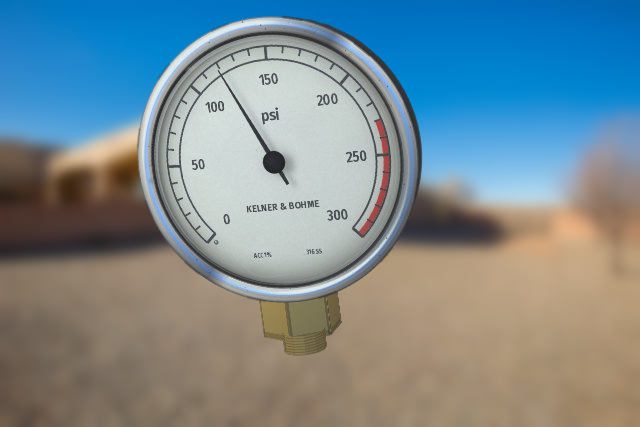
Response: 120 psi
